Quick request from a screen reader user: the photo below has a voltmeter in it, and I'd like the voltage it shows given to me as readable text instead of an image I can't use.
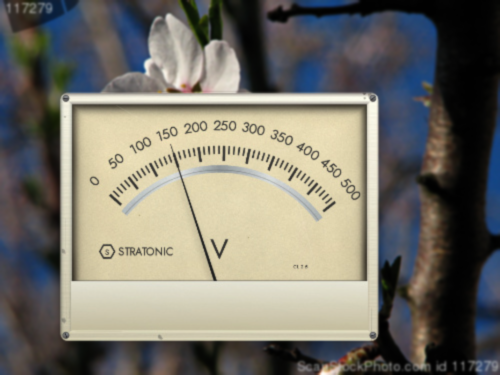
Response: 150 V
